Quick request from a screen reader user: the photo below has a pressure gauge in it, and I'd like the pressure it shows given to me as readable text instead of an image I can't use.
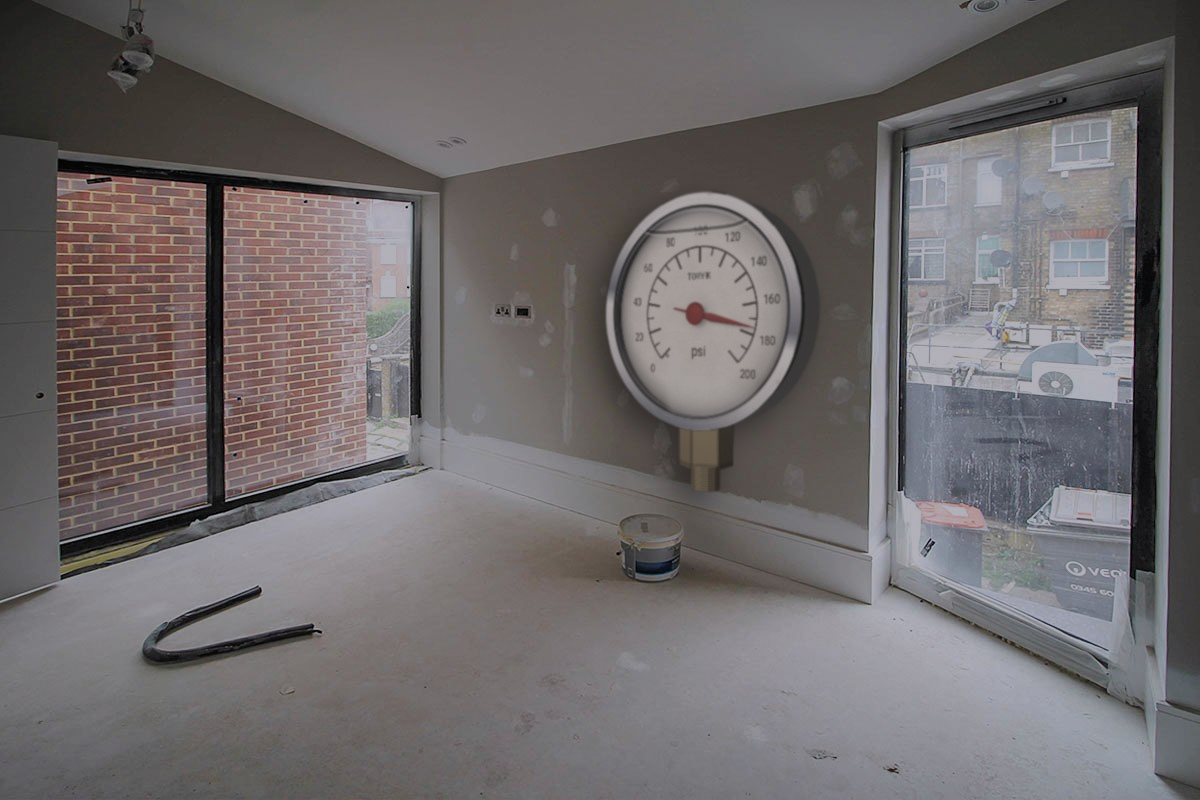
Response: 175 psi
